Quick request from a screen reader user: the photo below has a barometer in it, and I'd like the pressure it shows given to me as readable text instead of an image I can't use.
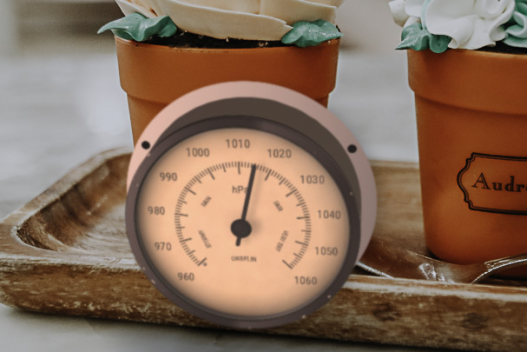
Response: 1015 hPa
